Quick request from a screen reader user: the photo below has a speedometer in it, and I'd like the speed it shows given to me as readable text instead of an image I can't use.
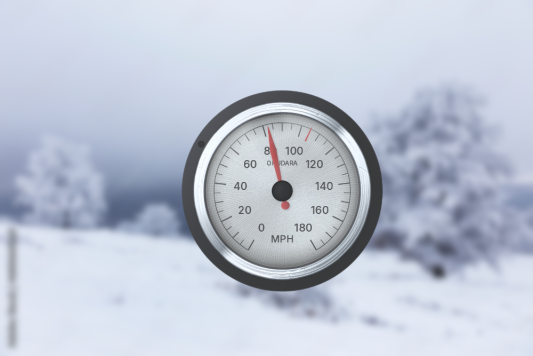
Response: 82.5 mph
